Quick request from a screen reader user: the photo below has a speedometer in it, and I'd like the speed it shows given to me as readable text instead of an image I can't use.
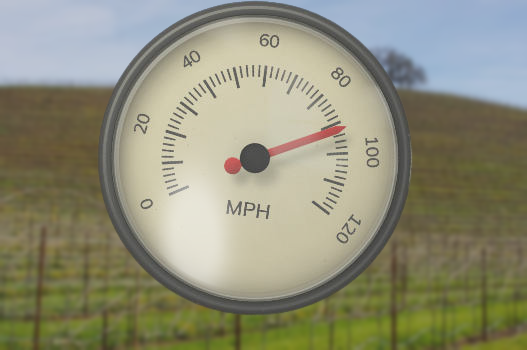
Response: 92 mph
